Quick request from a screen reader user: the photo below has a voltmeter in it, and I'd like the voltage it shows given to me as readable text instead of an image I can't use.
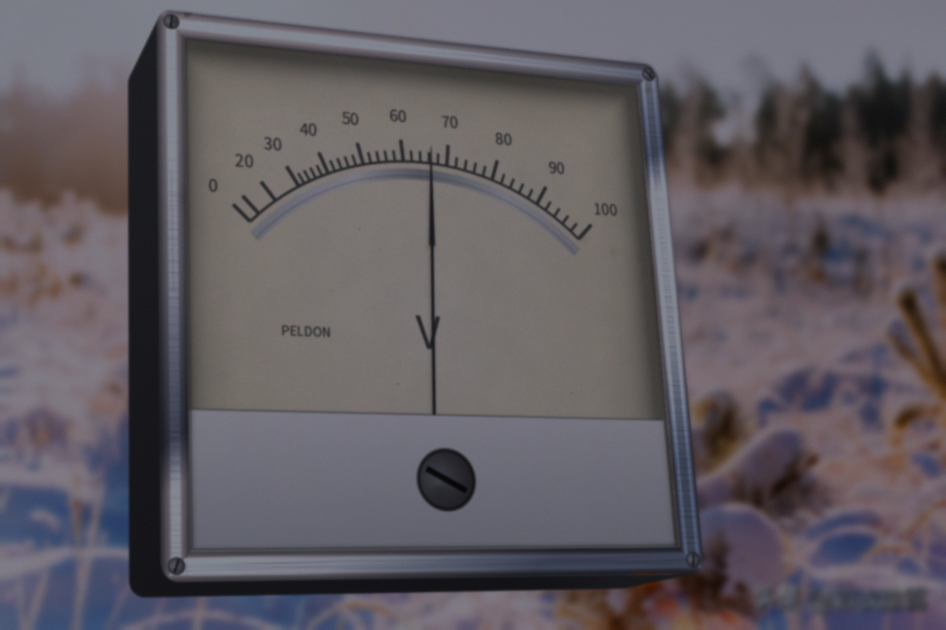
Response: 66 V
